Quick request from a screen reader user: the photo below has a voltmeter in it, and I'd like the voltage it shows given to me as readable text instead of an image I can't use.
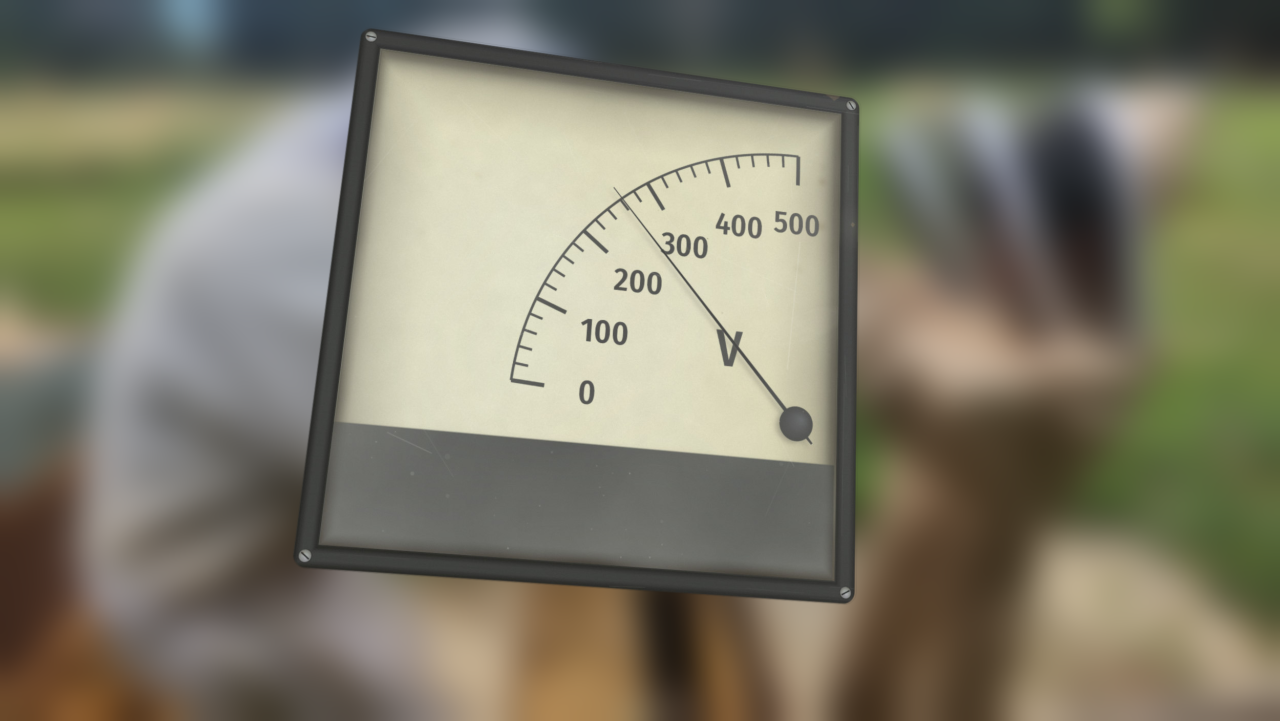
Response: 260 V
